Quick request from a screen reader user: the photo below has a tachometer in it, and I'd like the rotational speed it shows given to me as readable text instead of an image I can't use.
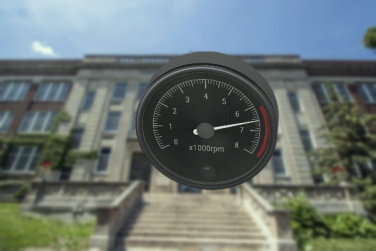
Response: 6500 rpm
